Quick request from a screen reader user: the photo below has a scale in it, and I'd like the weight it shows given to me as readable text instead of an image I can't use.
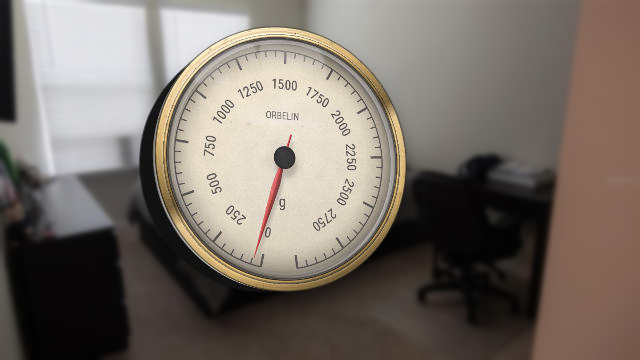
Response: 50 g
